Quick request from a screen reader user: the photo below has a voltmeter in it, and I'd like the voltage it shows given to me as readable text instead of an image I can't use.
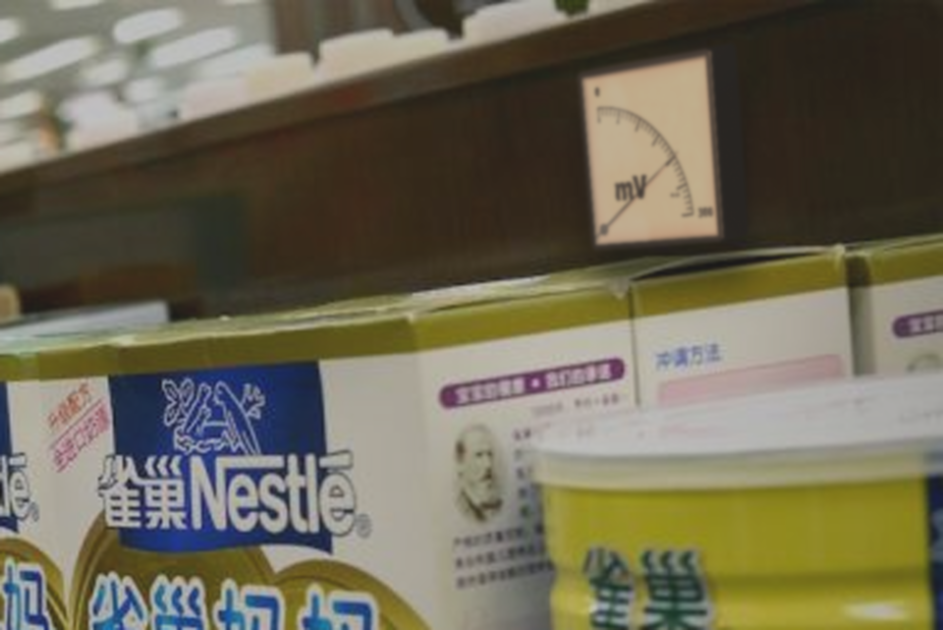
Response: 200 mV
